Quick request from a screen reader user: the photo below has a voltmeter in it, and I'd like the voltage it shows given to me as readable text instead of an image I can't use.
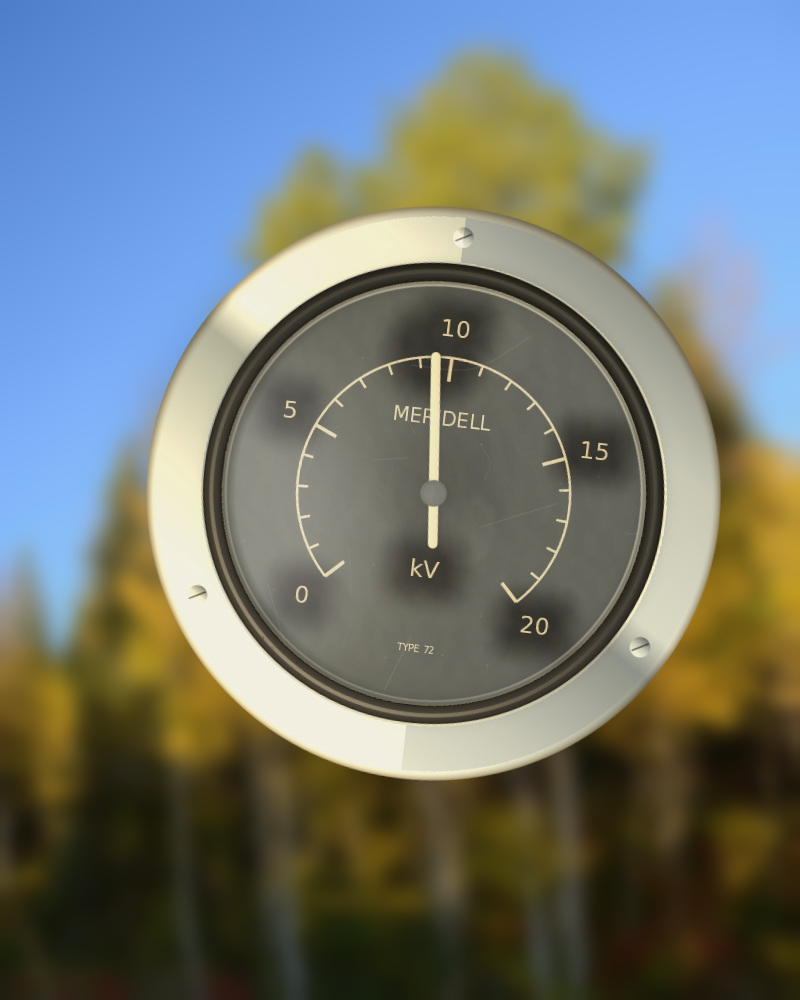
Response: 9.5 kV
